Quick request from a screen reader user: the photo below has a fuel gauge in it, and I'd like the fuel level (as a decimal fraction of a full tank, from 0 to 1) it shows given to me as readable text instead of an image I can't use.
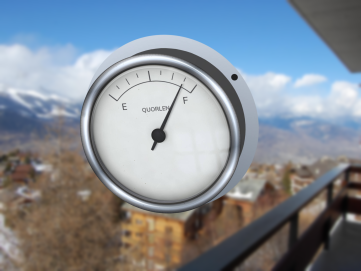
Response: 0.875
